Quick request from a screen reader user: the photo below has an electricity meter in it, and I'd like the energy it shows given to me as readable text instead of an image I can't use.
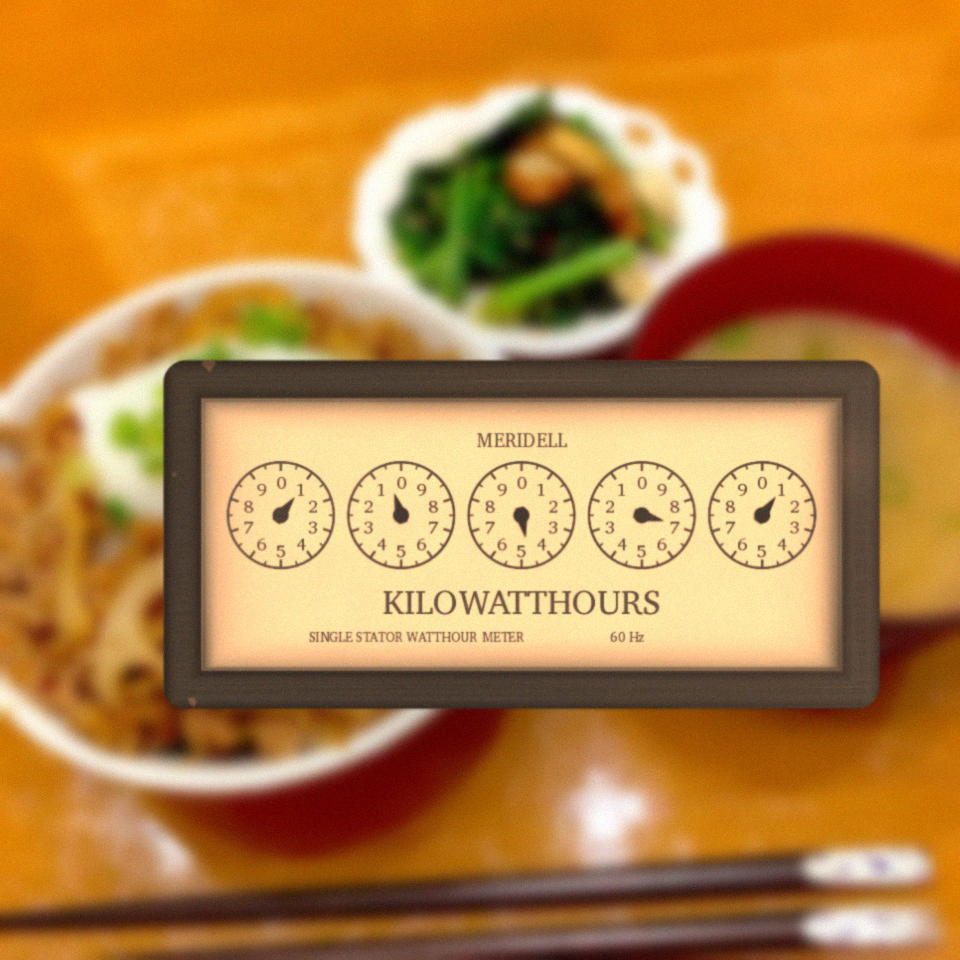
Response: 10471 kWh
